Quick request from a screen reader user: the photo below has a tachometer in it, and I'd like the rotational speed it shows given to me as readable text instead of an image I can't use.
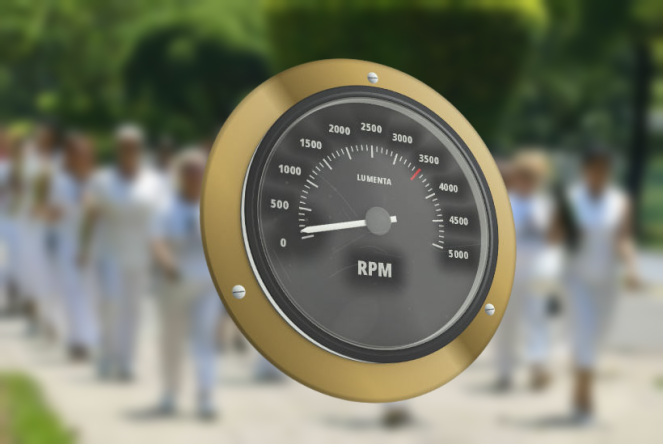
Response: 100 rpm
